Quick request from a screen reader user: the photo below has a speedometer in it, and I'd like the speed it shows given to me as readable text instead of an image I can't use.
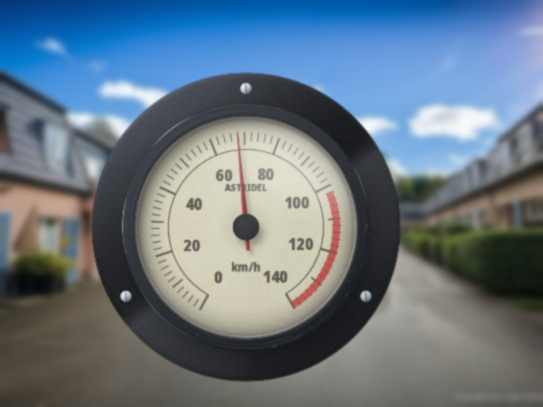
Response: 68 km/h
